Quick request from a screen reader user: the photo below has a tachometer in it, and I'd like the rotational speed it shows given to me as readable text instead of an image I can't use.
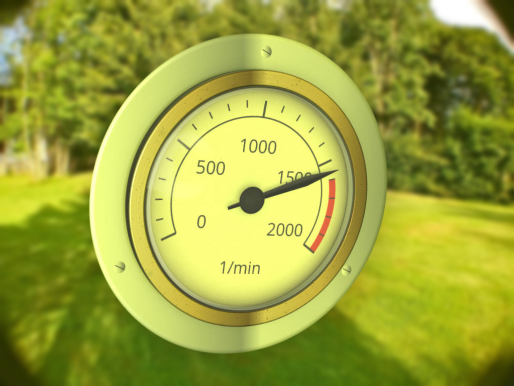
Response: 1550 rpm
